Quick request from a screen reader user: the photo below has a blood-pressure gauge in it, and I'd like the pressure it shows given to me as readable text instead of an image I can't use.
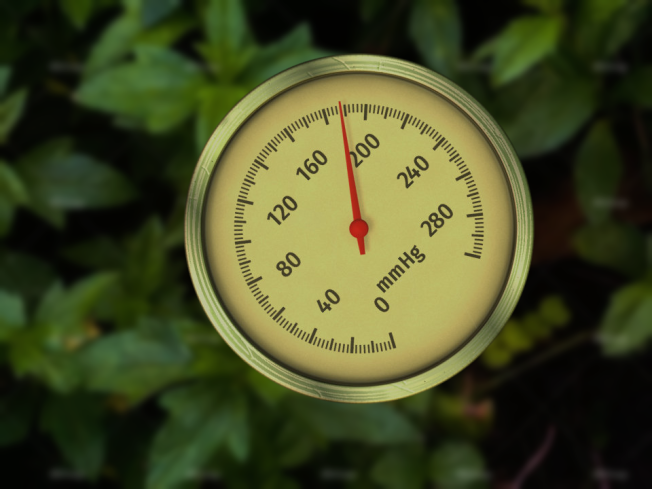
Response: 188 mmHg
